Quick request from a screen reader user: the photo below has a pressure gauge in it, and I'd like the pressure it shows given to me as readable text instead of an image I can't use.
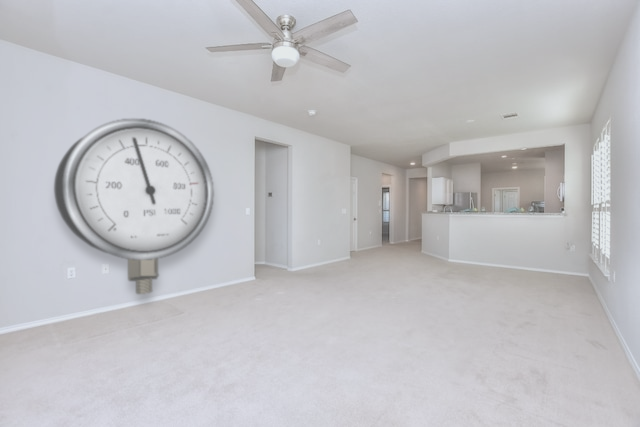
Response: 450 psi
